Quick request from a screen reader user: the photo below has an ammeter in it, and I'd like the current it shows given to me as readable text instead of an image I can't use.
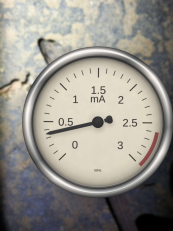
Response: 0.35 mA
